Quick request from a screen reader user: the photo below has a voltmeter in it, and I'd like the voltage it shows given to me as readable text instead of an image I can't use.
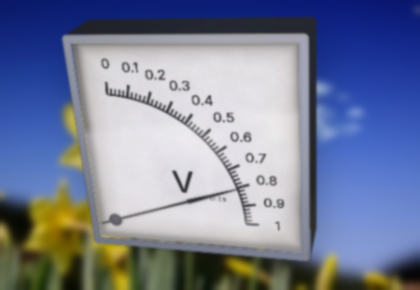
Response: 0.8 V
